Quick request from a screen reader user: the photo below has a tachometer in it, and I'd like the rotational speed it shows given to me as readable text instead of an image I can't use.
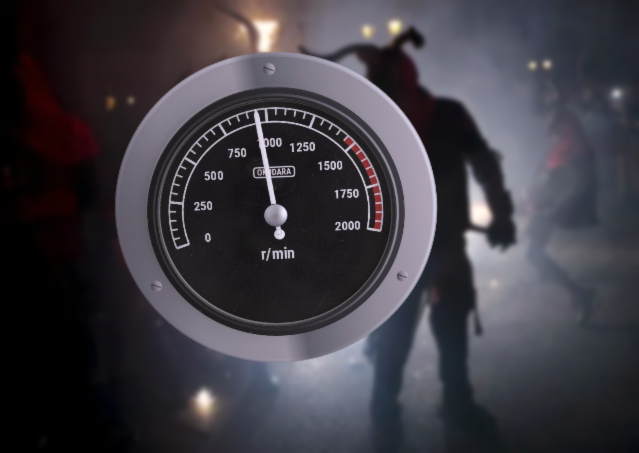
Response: 950 rpm
